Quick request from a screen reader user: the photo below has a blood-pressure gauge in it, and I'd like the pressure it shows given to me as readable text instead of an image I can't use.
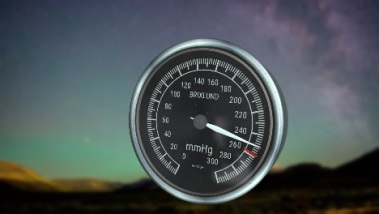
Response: 250 mmHg
